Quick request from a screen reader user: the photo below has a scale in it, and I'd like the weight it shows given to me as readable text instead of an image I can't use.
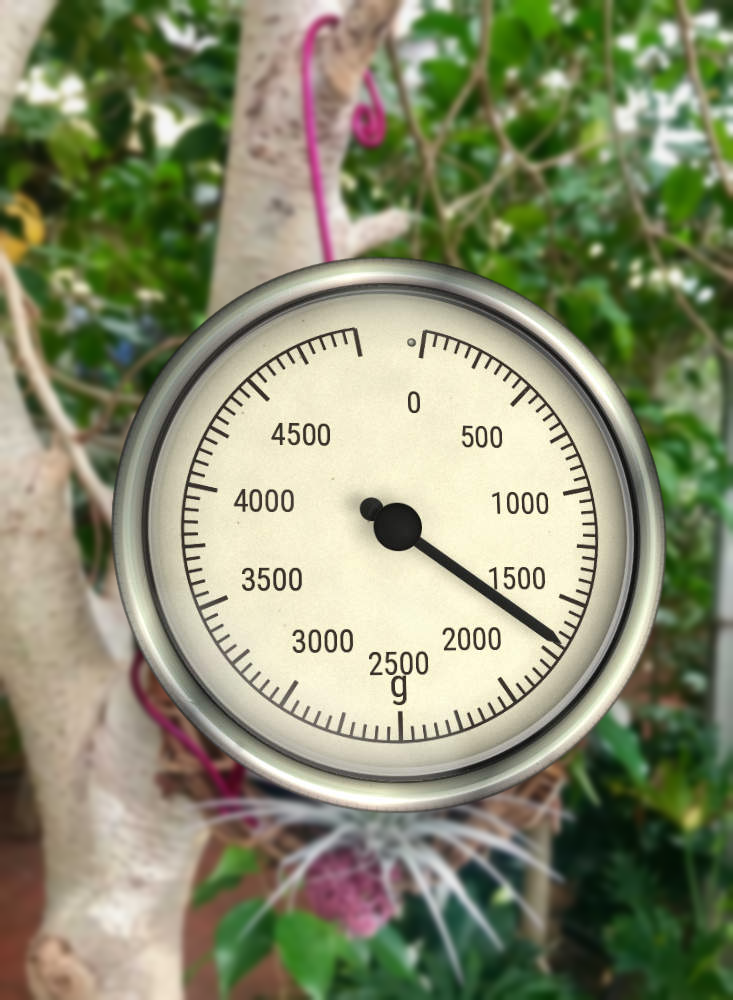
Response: 1700 g
